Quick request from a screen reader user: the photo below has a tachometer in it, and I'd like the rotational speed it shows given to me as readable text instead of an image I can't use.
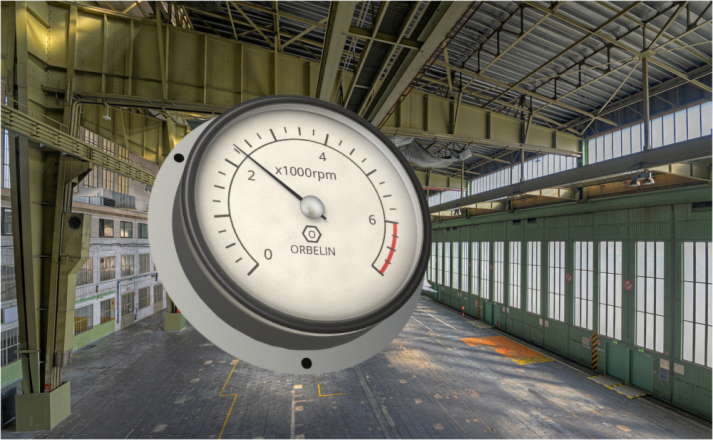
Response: 2250 rpm
